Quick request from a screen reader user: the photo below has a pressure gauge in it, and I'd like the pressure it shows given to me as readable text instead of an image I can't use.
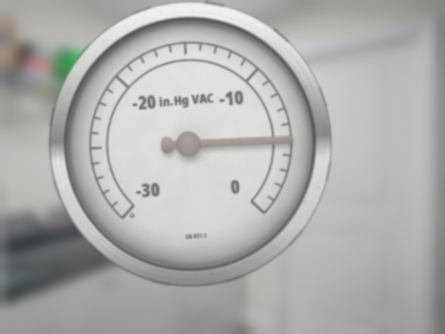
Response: -5 inHg
